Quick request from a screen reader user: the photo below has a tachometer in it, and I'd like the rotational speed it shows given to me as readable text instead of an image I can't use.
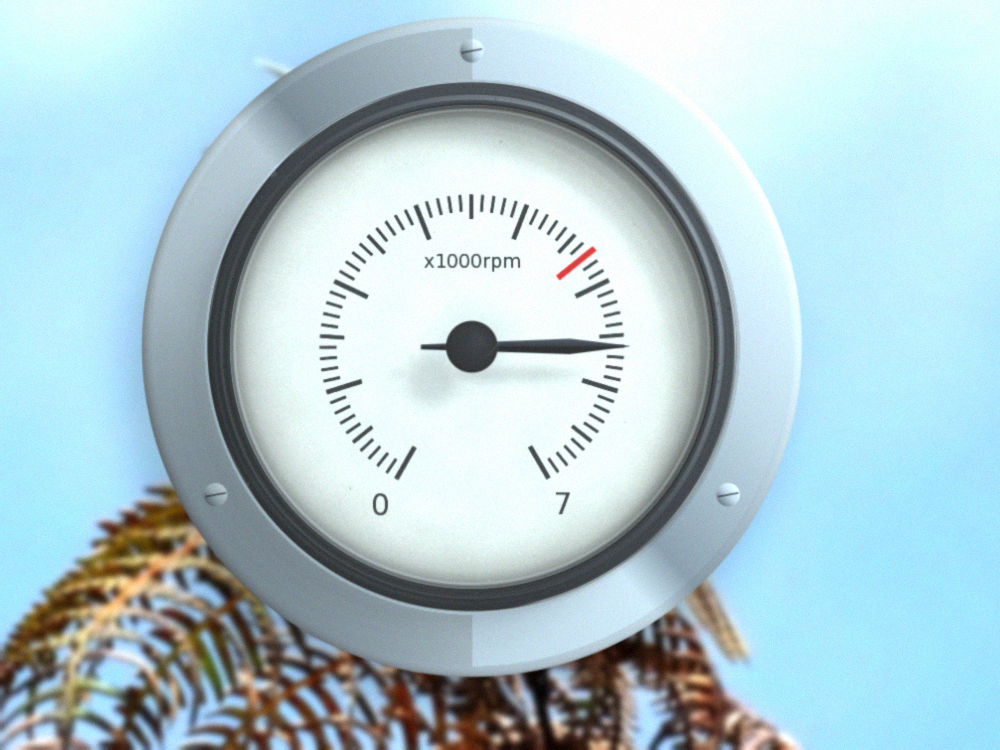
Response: 5600 rpm
